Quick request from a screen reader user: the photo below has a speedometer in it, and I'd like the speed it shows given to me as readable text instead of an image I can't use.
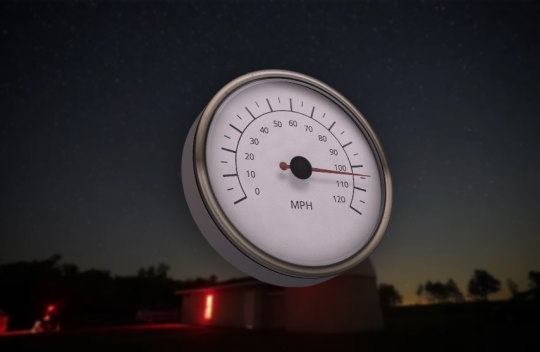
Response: 105 mph
